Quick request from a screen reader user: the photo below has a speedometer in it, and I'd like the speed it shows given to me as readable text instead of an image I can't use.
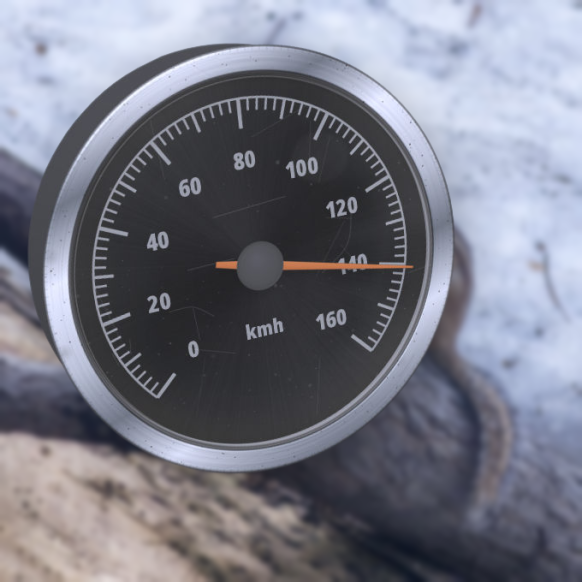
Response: 140 km/h
